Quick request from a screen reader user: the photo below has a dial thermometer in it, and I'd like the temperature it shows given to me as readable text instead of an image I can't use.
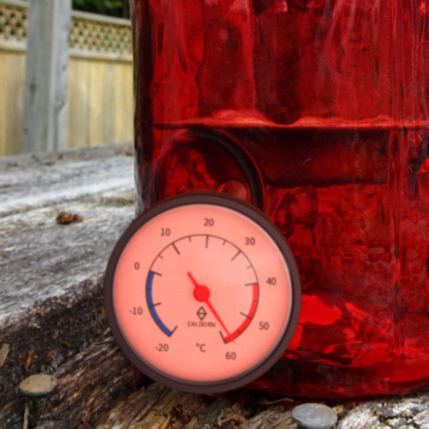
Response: 57.5 °C
